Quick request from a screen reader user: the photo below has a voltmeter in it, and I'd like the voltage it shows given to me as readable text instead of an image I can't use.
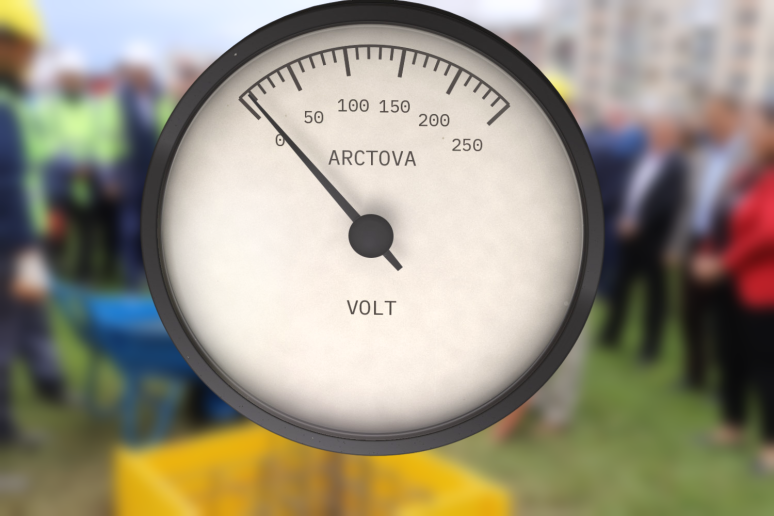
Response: 10 V
